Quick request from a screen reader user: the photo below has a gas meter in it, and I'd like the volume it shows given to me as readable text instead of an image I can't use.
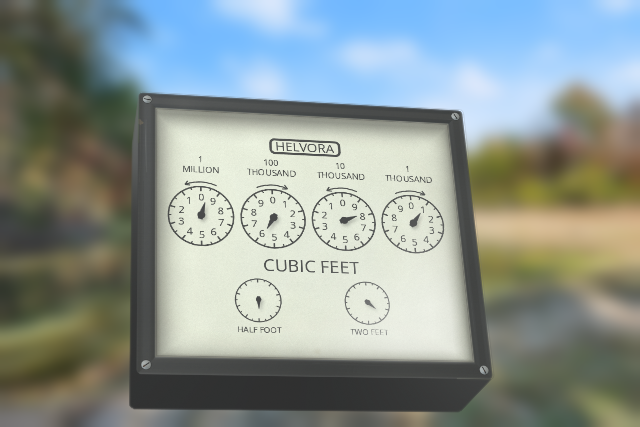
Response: 958100 ft³
